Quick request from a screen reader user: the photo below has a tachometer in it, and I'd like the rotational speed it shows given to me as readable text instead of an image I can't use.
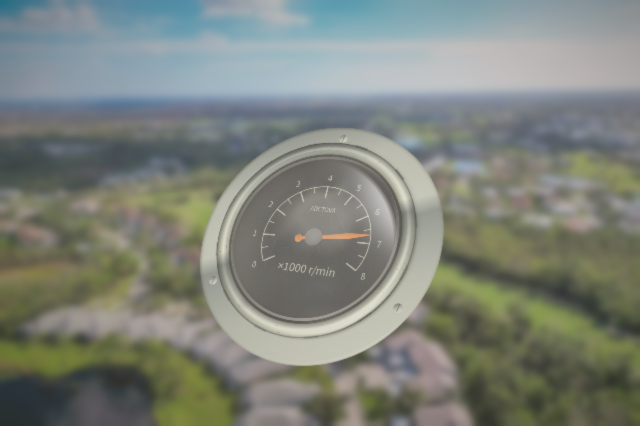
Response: 6750 rpm
